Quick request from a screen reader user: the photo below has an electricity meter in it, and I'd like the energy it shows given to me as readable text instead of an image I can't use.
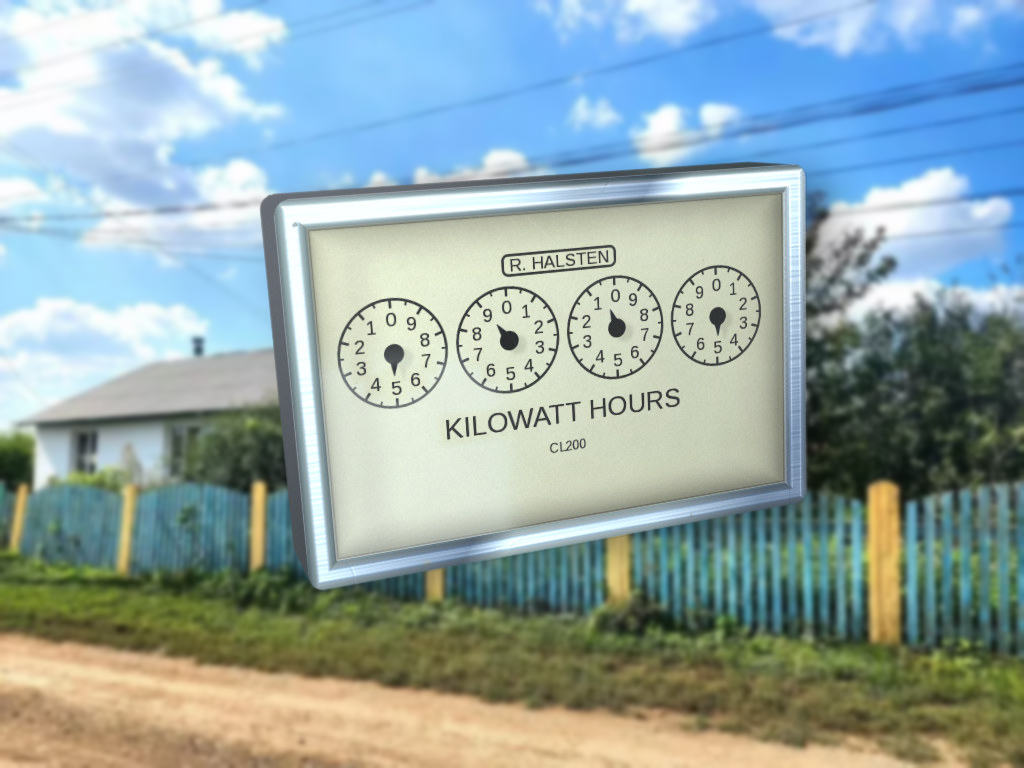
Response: 4905 kWh
